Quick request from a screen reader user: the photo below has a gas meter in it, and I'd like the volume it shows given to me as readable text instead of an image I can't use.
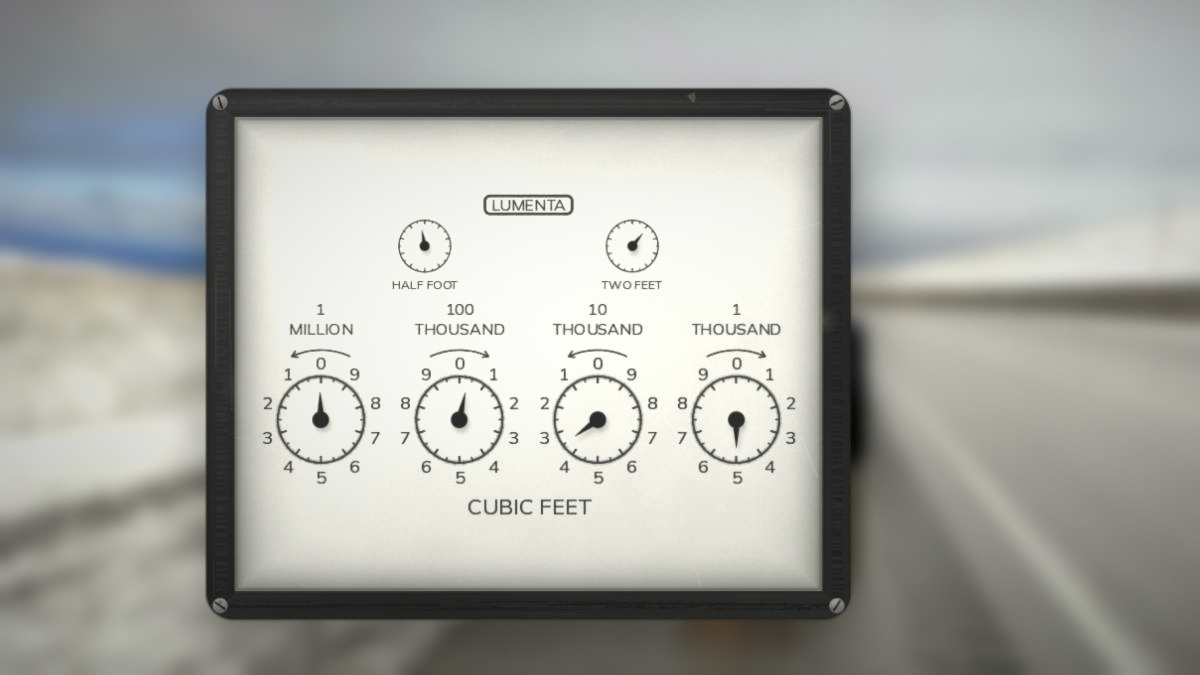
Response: 3500 ft³
